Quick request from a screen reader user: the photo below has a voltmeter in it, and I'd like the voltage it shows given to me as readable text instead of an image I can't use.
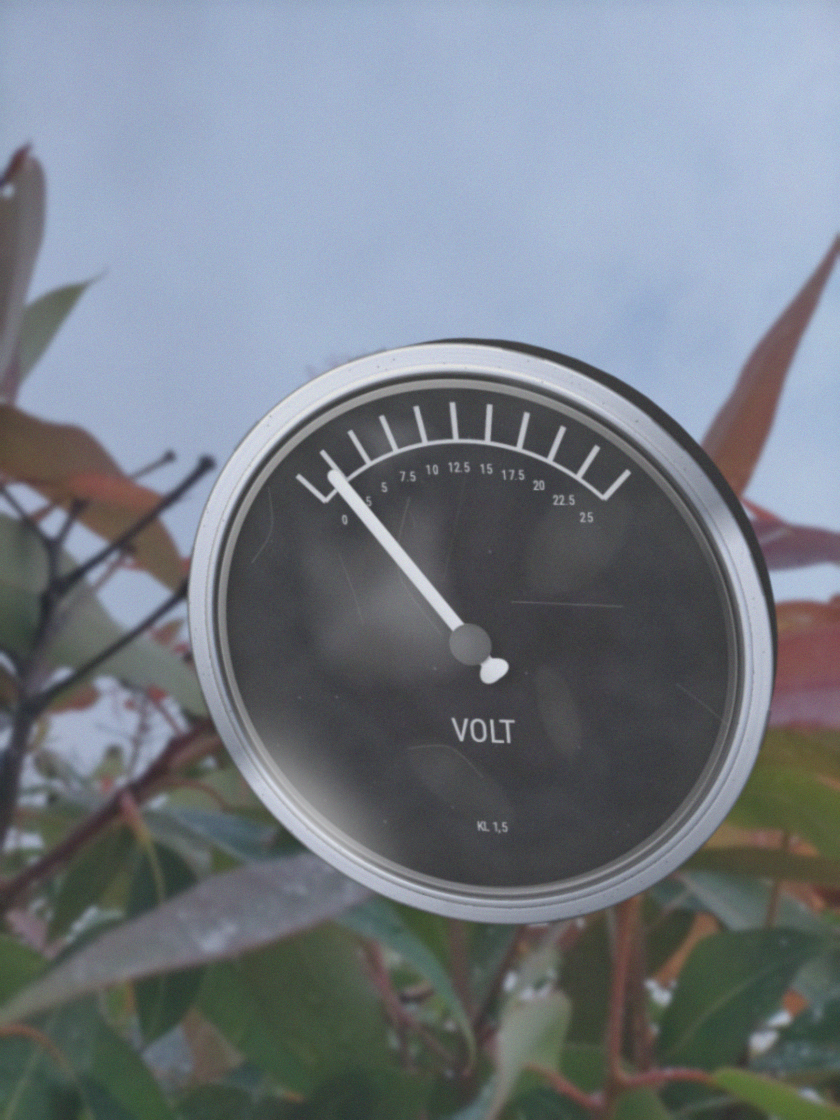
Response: 2.5 V
